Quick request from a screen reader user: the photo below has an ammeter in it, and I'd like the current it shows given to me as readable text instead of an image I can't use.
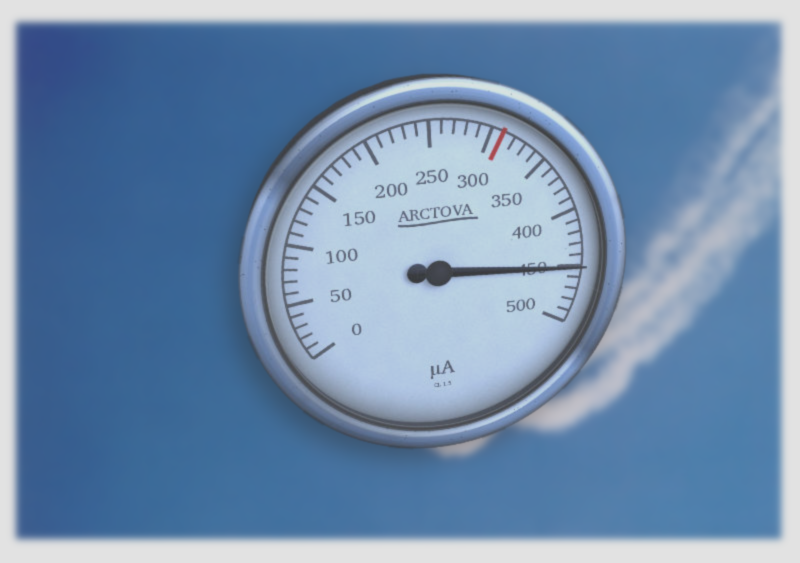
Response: 450 µA
